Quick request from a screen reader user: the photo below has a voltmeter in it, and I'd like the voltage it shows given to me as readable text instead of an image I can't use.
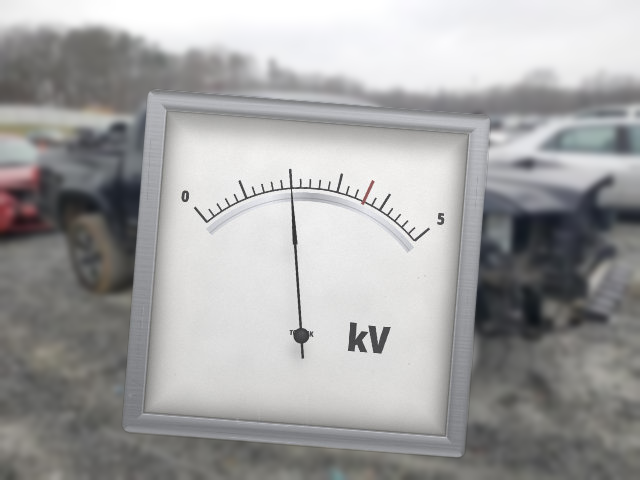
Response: 2 kV
